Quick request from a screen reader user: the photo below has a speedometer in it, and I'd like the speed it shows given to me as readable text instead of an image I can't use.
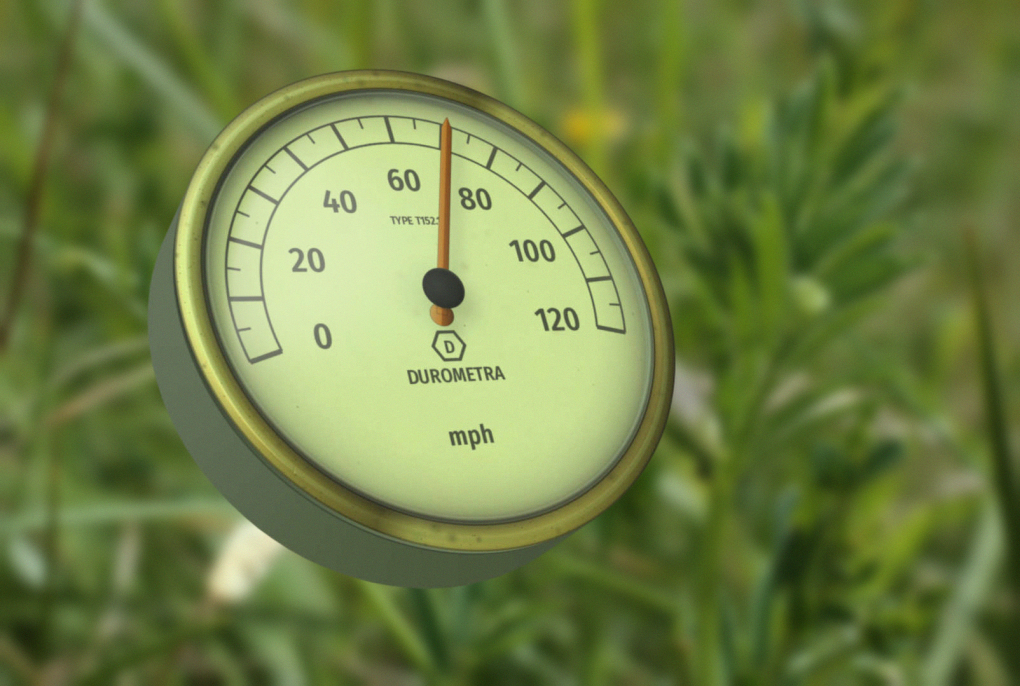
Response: 70 mph
